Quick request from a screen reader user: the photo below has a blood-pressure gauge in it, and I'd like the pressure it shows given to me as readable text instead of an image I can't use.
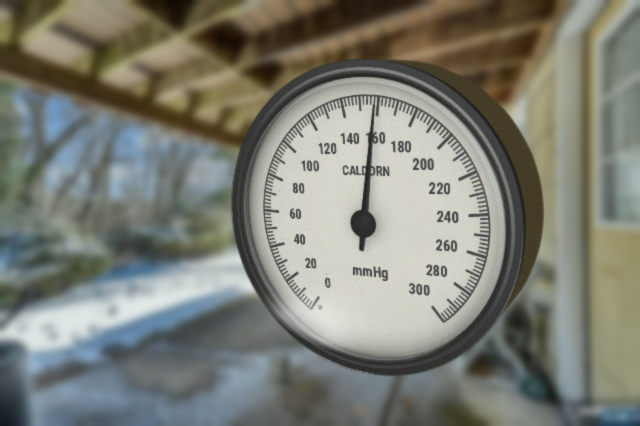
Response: 160 mmHg
